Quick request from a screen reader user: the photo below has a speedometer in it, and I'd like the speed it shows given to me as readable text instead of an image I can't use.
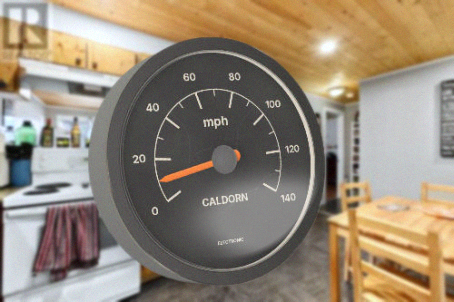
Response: 10 mph
